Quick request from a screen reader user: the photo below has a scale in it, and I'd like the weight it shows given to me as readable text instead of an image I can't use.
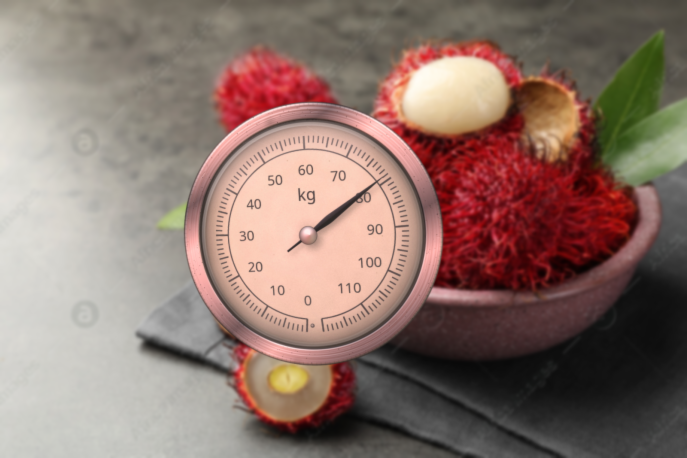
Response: 79 kg
